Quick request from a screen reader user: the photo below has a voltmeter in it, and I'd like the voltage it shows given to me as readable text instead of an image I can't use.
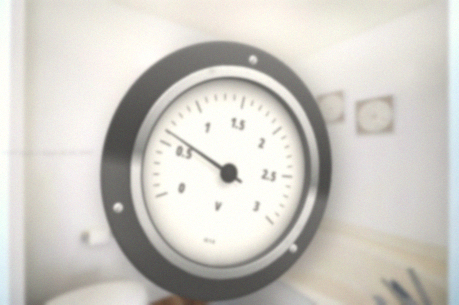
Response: 0.6 V
